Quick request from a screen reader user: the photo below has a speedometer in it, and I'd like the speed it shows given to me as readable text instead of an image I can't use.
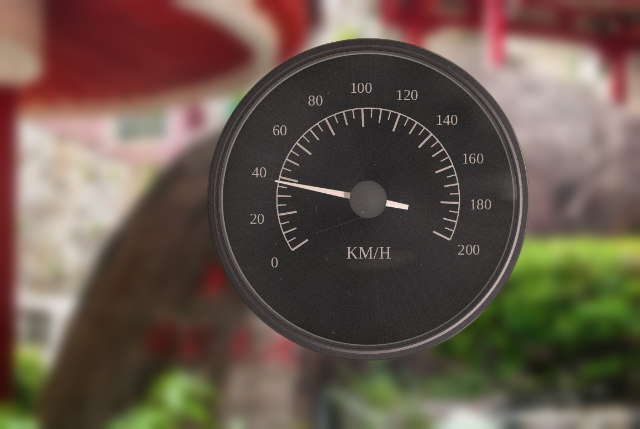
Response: 37.5 km/h
